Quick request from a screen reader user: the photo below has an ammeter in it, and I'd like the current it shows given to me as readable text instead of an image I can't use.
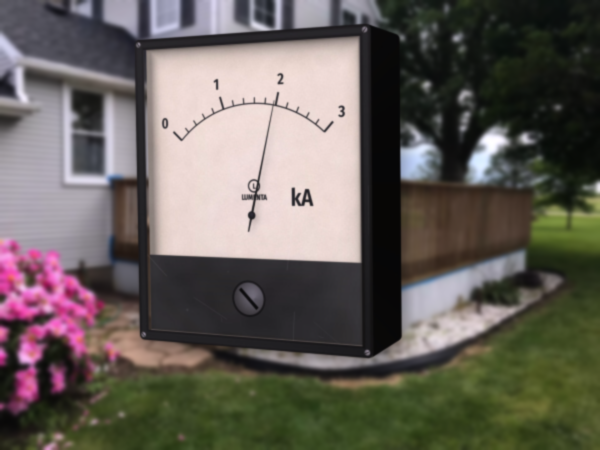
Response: 2 kA
